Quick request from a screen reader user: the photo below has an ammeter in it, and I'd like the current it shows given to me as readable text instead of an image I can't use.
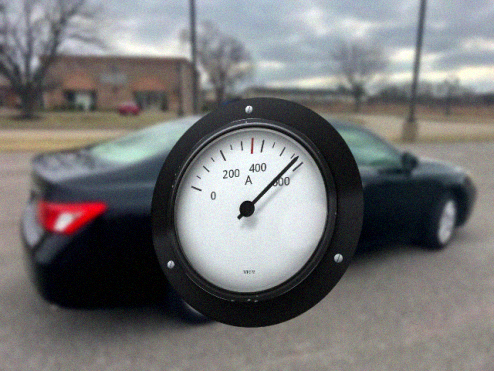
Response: 575 A
